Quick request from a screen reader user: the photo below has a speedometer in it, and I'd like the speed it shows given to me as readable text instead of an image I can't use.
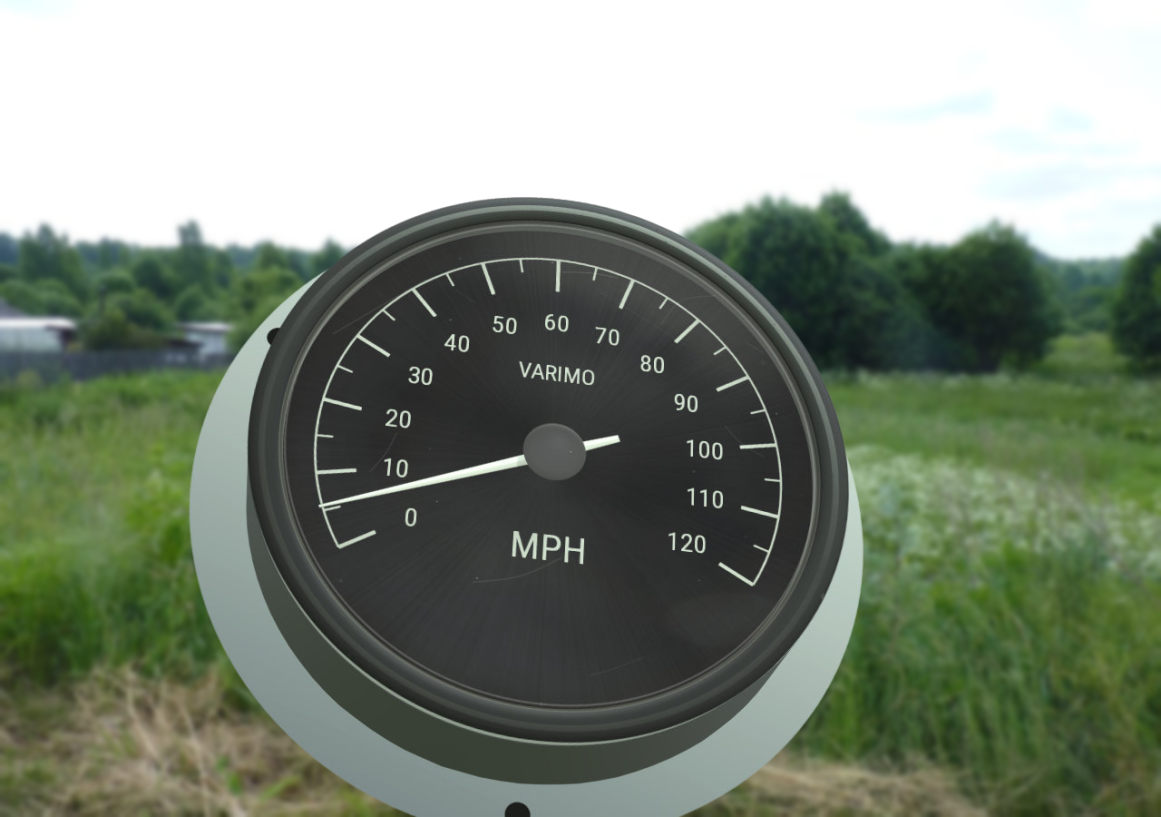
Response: 5 mph
